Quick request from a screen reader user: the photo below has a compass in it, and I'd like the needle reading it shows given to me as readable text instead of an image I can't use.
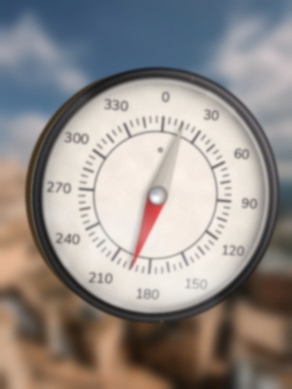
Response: 195 °
